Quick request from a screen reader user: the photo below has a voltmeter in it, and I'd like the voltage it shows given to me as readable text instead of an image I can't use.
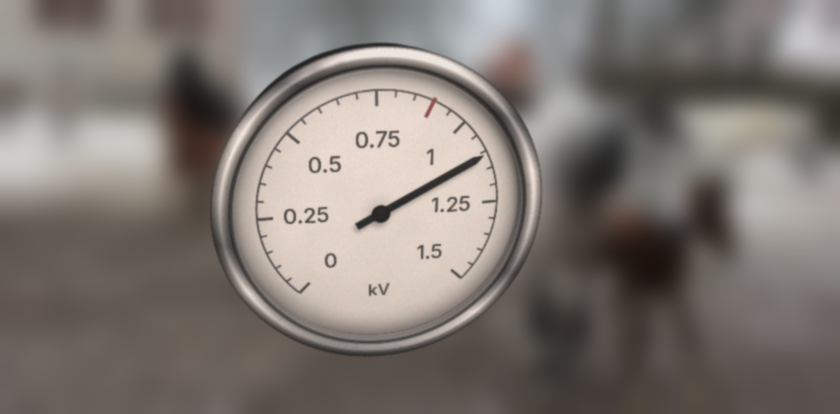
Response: 1.1 kV
